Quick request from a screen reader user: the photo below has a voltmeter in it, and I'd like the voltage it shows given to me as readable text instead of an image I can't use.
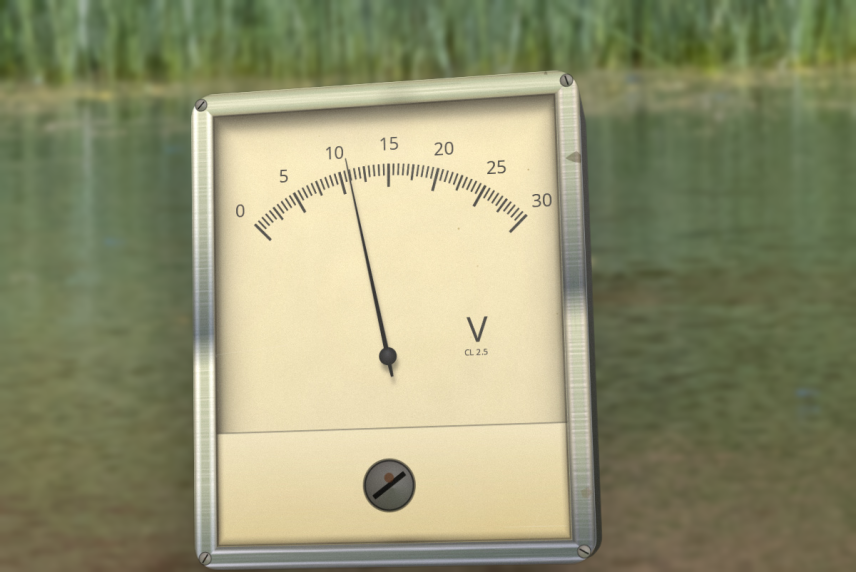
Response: 11 V
